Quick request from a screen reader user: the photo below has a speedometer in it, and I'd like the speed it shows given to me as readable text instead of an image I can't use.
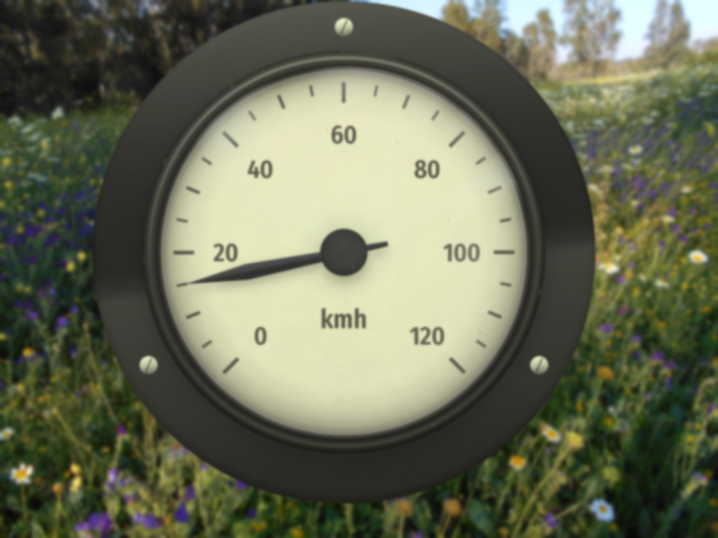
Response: 15 km/h
